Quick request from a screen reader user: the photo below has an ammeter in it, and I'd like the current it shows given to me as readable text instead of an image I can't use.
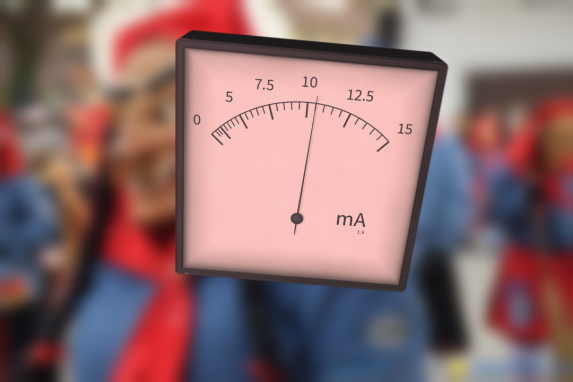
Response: 10.5 mA
